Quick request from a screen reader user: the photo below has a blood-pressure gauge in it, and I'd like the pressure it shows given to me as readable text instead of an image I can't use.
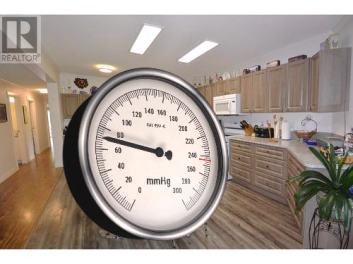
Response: 70 mmHg
